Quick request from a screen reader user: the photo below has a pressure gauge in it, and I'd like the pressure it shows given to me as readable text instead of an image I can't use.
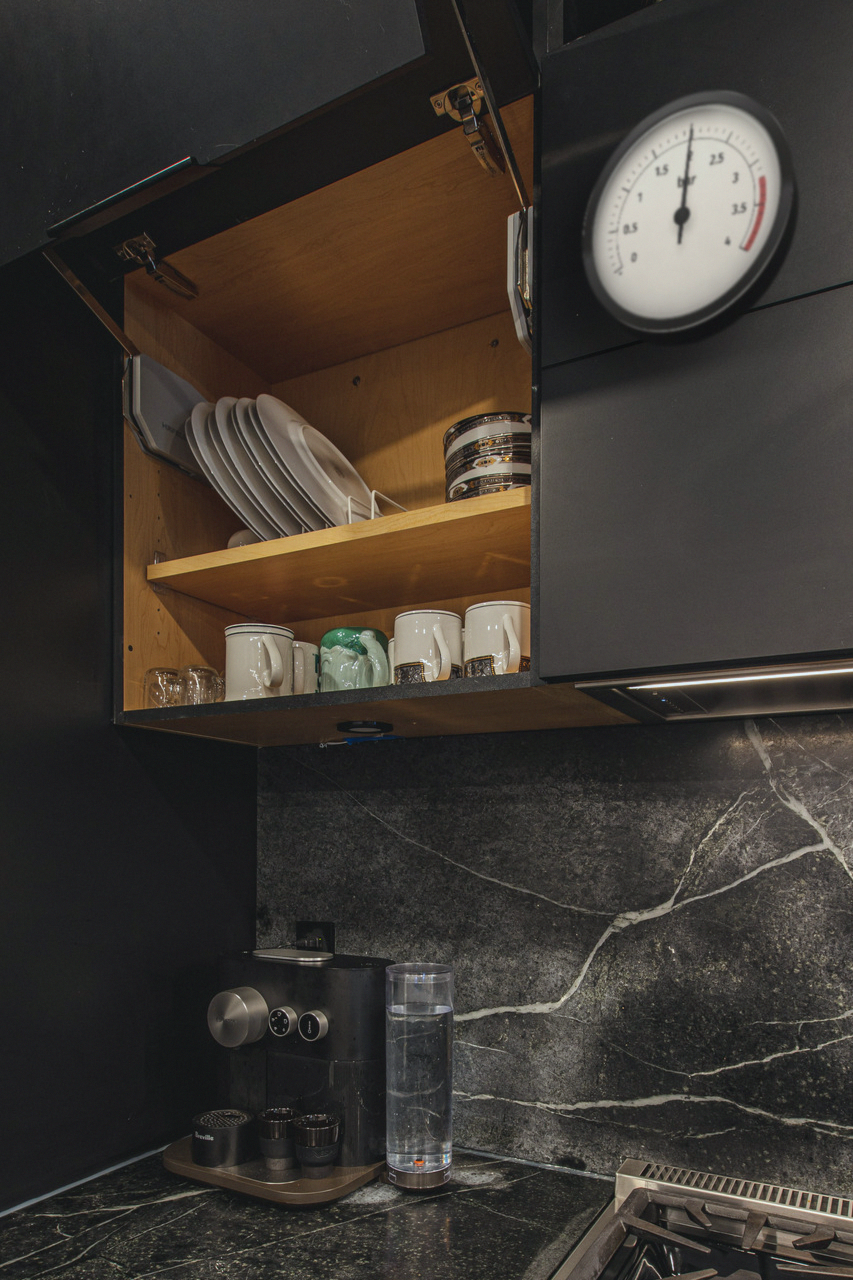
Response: 2 bar
